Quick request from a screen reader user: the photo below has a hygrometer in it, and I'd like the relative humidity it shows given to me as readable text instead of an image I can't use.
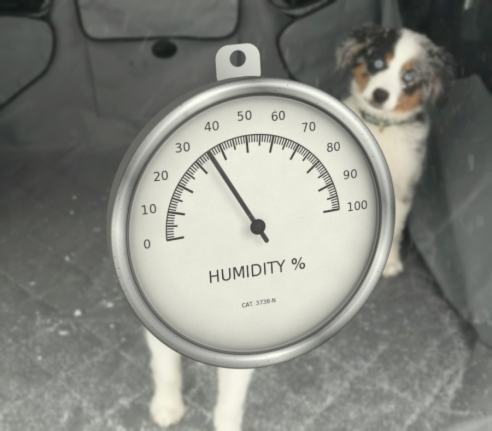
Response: 35 %
